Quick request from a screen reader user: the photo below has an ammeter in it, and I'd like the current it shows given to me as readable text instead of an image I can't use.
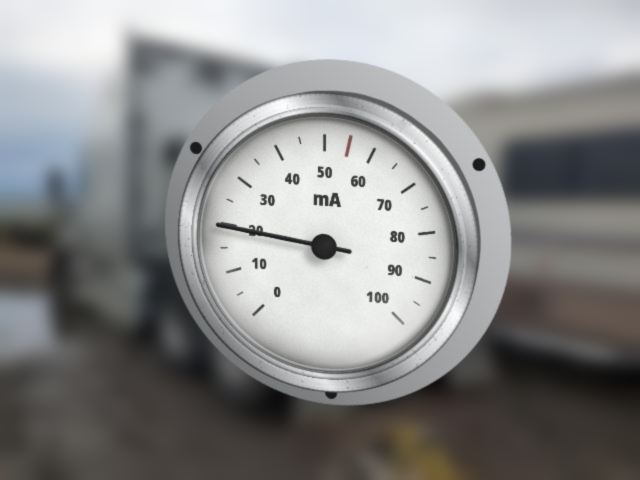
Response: 20 mA
